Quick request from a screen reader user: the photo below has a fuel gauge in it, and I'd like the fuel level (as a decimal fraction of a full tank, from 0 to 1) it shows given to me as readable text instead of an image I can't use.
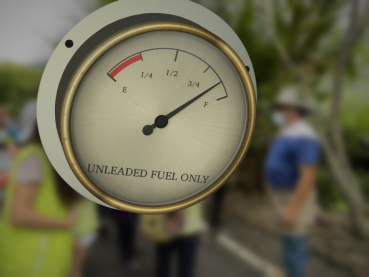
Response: 0.875
